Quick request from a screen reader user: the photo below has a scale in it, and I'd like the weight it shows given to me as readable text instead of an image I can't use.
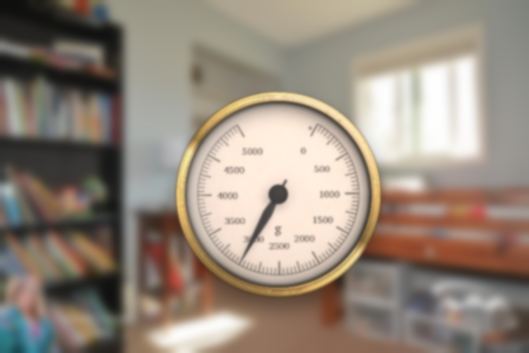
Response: 3000 g
